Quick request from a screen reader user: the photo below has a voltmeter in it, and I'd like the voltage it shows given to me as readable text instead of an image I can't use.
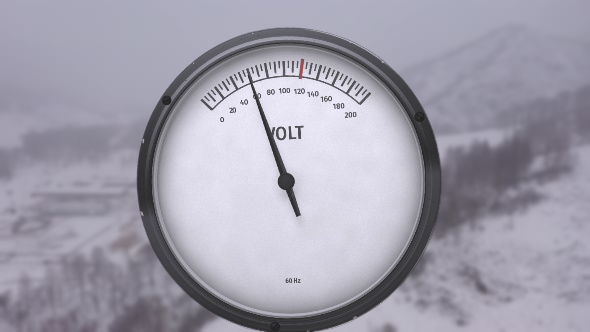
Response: 60 V
